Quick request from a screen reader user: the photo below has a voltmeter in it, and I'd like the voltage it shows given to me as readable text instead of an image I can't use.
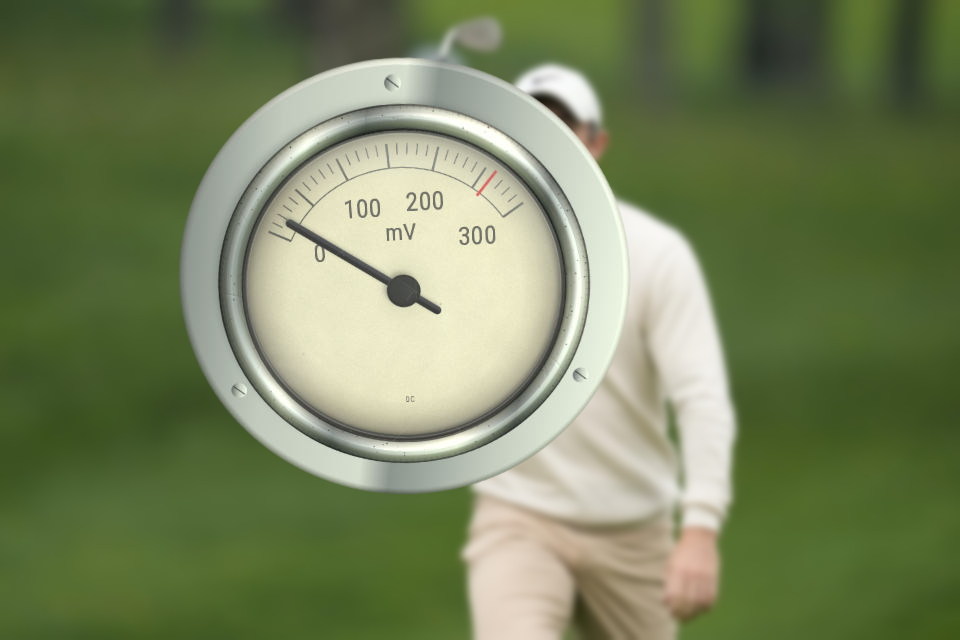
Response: 20 mV
